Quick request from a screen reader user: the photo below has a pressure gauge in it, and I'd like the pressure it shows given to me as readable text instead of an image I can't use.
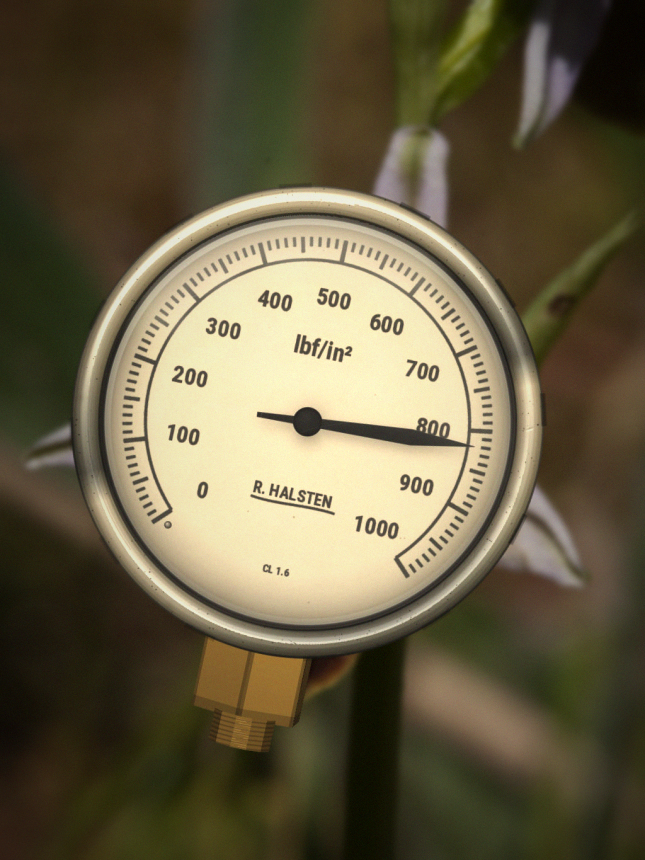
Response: 820 psi
